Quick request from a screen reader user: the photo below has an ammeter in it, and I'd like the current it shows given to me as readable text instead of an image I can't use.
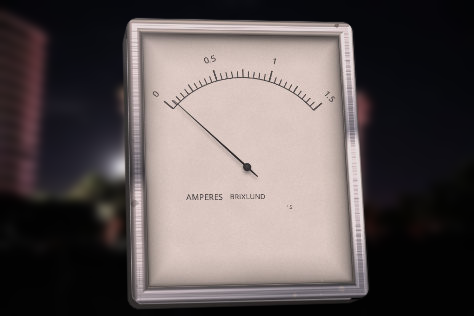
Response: 0.05 A
